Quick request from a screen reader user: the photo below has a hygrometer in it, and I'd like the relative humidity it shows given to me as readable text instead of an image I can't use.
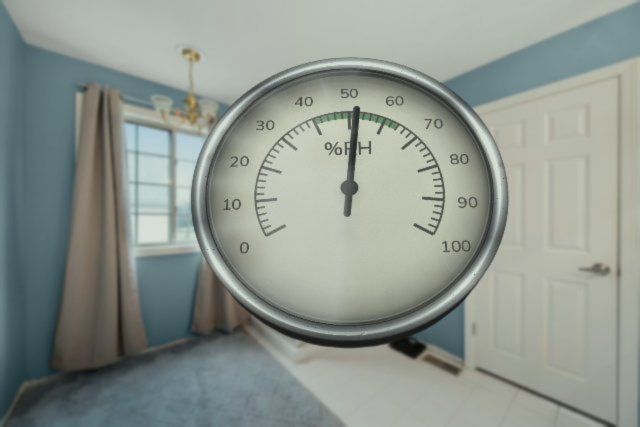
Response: 52 %
